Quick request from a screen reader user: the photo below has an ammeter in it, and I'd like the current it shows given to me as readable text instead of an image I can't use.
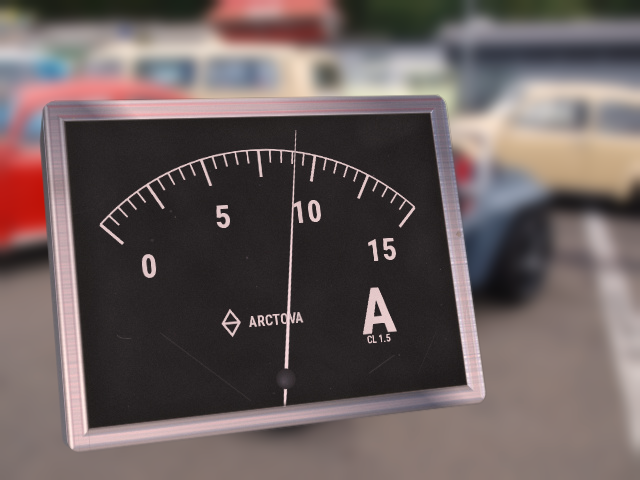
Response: 9 A
